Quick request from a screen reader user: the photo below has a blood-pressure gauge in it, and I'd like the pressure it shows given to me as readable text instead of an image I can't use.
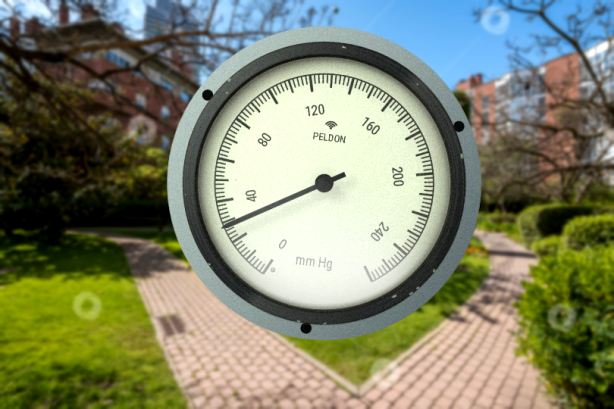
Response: 28 mmHg
